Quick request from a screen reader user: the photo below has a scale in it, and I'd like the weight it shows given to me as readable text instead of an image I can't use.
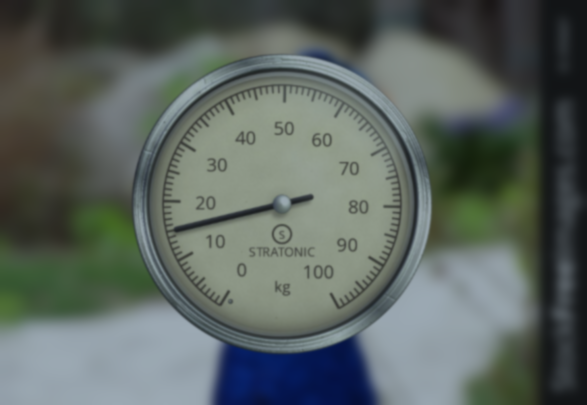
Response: 15 kg
